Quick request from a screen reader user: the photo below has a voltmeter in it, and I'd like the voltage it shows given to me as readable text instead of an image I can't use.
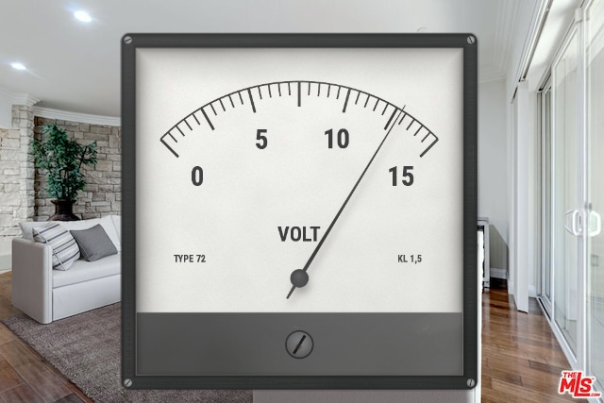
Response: 12.75 V
